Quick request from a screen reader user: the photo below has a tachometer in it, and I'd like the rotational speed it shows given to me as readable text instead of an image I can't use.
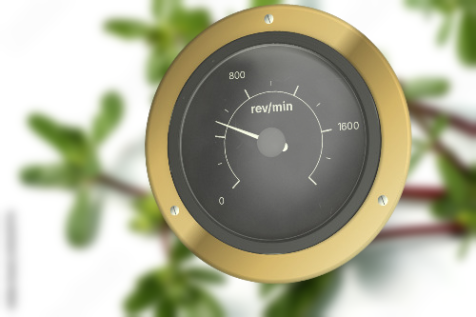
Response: 500 rpm
